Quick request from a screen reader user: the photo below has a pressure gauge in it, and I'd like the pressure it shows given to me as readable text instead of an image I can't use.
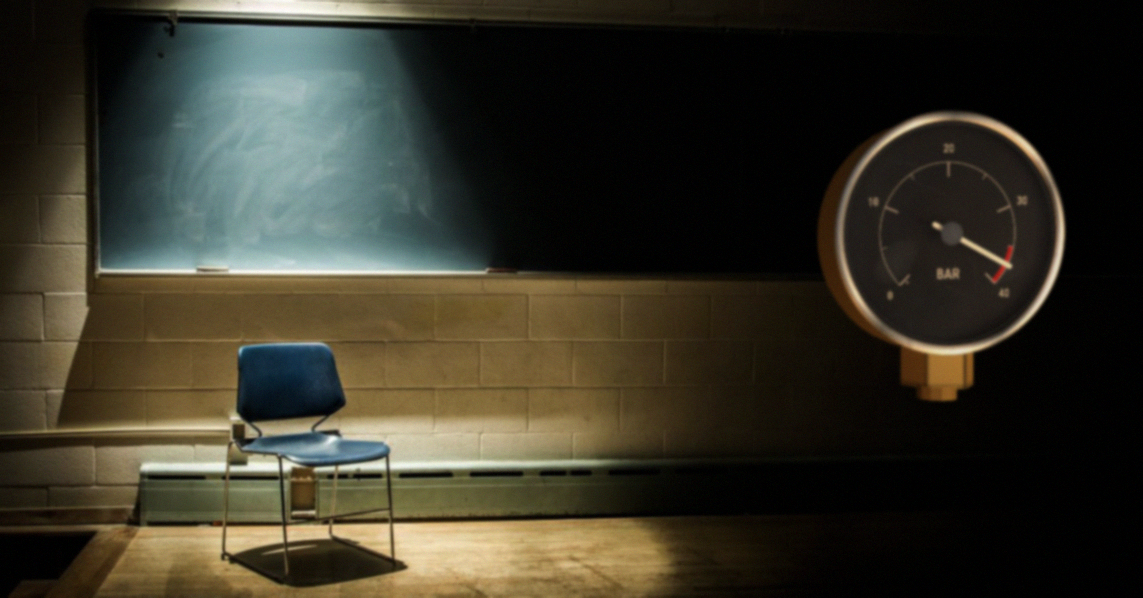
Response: 37.5 bar
